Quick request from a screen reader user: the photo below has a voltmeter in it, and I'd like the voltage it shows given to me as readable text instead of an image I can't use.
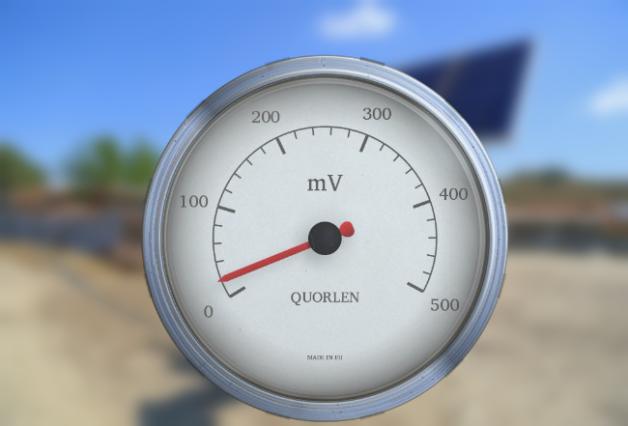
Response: 20 mV
